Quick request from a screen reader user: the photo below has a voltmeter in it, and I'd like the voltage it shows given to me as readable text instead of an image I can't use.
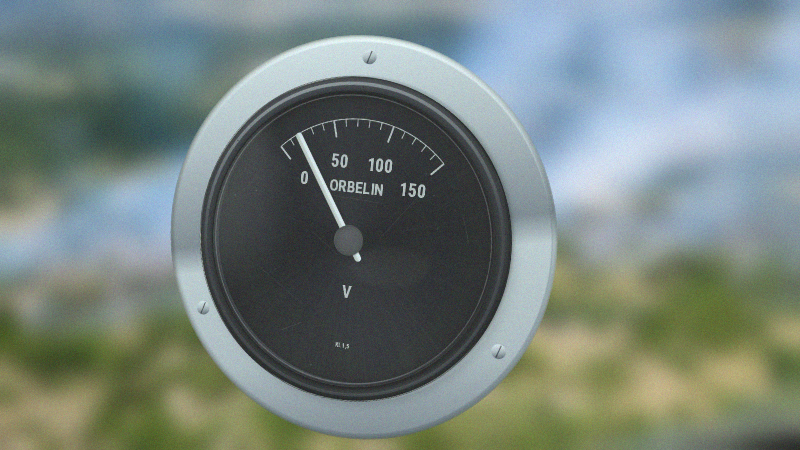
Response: 20 V
